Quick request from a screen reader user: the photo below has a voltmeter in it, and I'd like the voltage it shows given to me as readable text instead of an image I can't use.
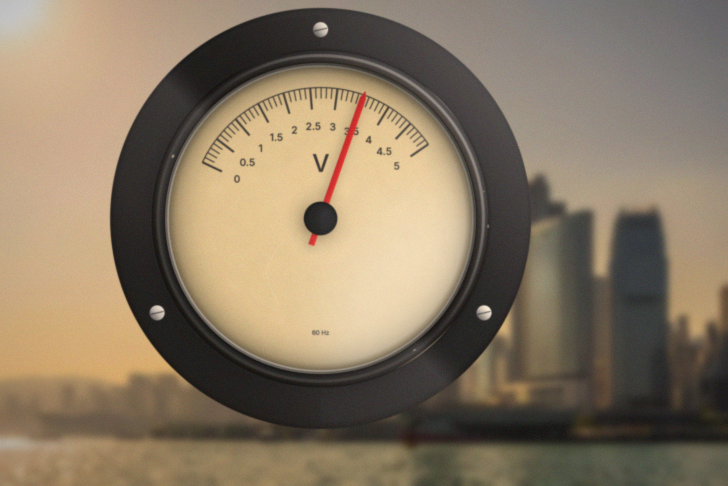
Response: 3.5 V
